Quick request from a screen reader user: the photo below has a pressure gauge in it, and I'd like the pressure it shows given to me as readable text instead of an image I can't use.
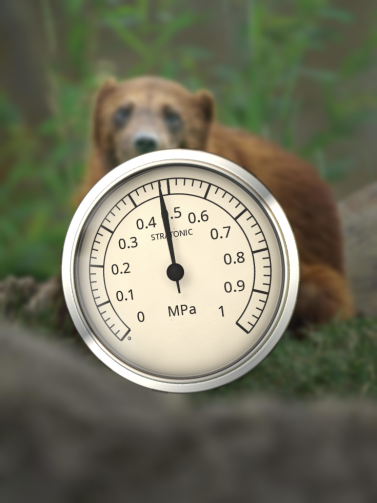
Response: 0.48 MPa
